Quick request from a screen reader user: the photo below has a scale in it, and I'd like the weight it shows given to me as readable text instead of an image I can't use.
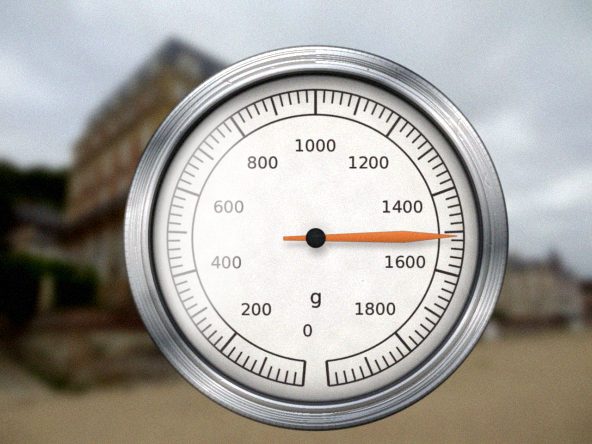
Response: 1510 g
